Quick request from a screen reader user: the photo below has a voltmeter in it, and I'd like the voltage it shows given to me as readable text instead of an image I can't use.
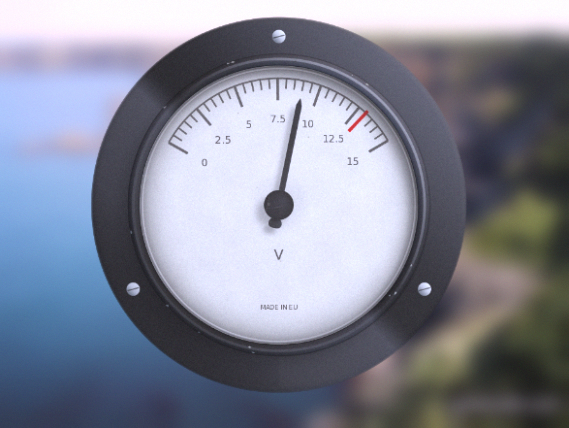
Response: 9 V
